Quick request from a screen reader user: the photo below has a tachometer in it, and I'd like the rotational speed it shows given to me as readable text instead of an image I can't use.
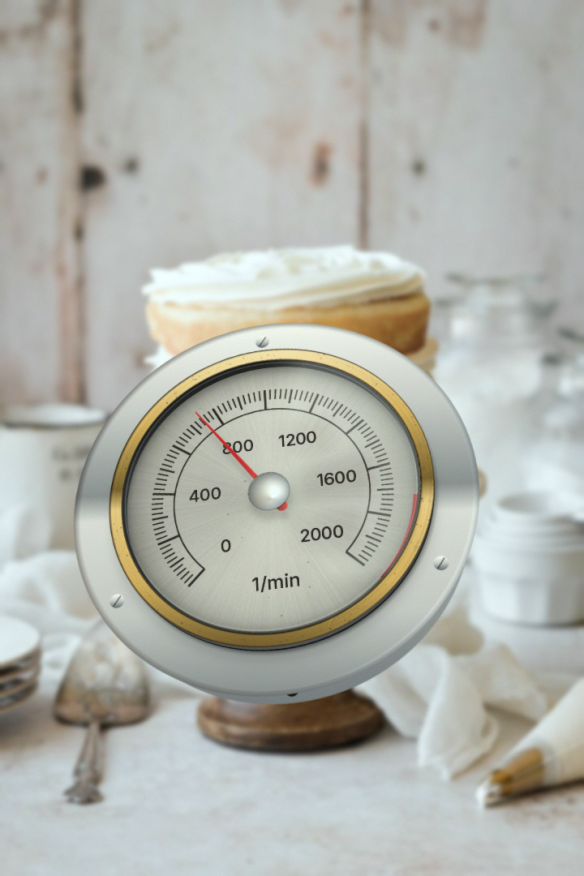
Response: 740 rpm
